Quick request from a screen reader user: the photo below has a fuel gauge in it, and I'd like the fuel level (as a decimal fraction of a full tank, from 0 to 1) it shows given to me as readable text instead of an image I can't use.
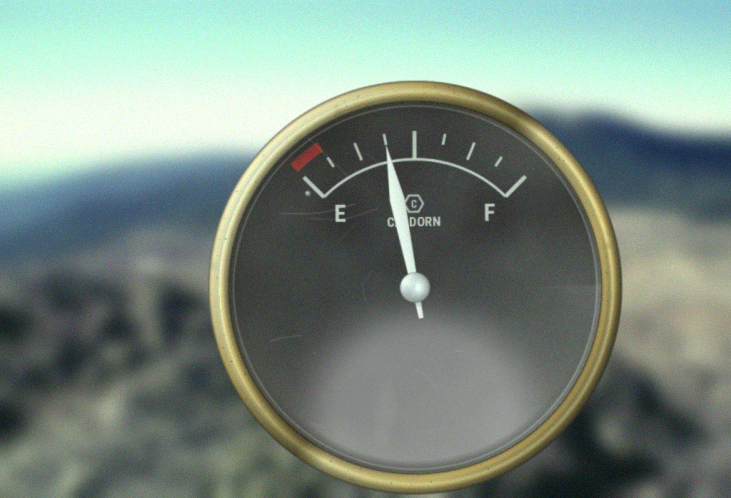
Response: 0.375
